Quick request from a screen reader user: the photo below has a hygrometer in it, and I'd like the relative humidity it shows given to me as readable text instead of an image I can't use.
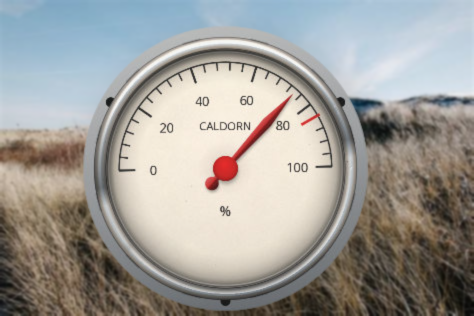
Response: 74 %
